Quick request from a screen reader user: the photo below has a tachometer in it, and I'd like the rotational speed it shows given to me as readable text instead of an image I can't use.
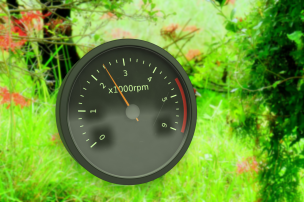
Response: 2400 rpm
